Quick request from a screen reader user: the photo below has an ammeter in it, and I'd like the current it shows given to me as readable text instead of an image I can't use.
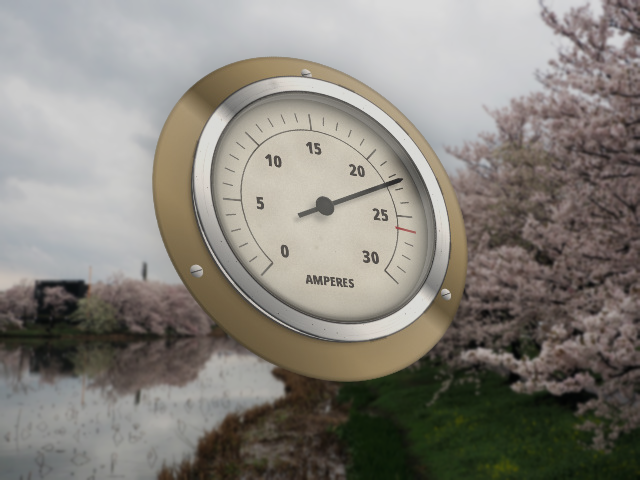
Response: 22.5 A
